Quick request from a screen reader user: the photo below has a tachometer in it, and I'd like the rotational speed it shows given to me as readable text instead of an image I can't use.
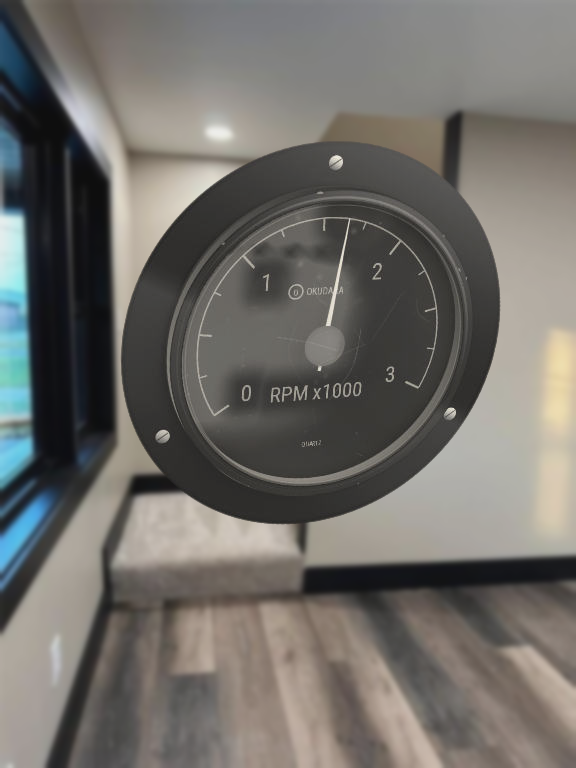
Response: 1625 rpm
